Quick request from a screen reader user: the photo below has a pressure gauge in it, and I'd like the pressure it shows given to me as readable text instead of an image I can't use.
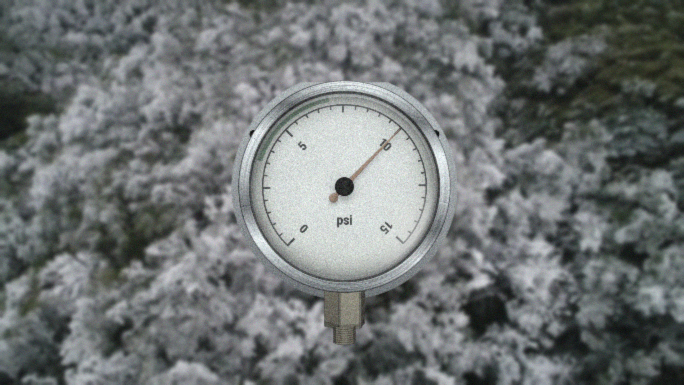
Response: 10 psi
